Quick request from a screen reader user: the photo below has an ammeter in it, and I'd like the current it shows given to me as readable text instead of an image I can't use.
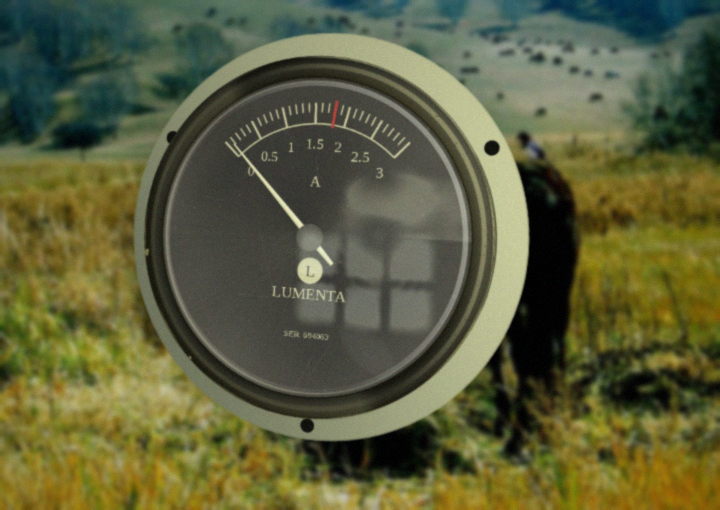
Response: 0.1 A
